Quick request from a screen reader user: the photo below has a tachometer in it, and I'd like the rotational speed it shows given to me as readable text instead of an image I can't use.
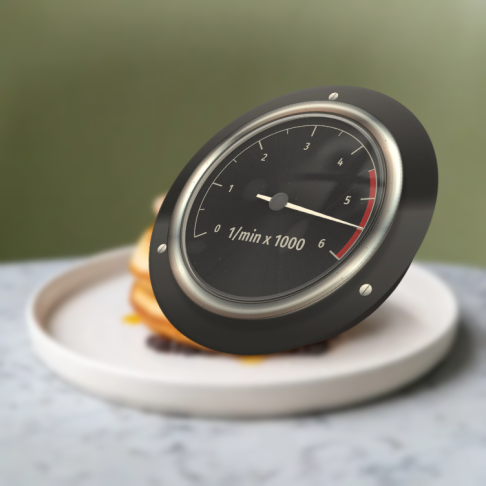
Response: 5500 rpm
